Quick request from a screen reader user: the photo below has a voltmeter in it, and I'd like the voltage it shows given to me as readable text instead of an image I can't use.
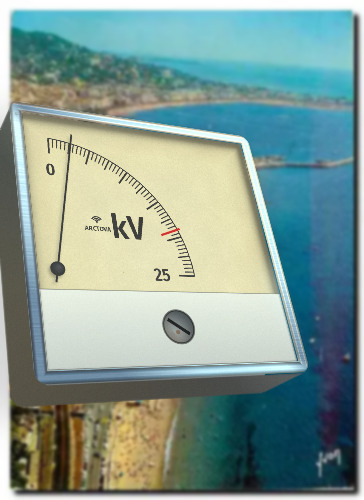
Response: 2.5 kV
